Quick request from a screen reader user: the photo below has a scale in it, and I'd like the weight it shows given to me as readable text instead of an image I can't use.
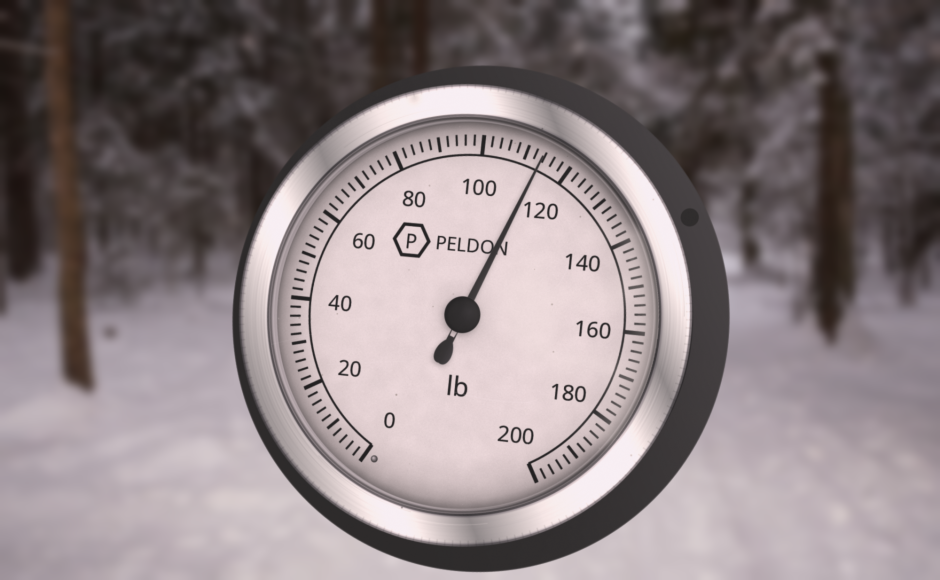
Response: 114 lb
